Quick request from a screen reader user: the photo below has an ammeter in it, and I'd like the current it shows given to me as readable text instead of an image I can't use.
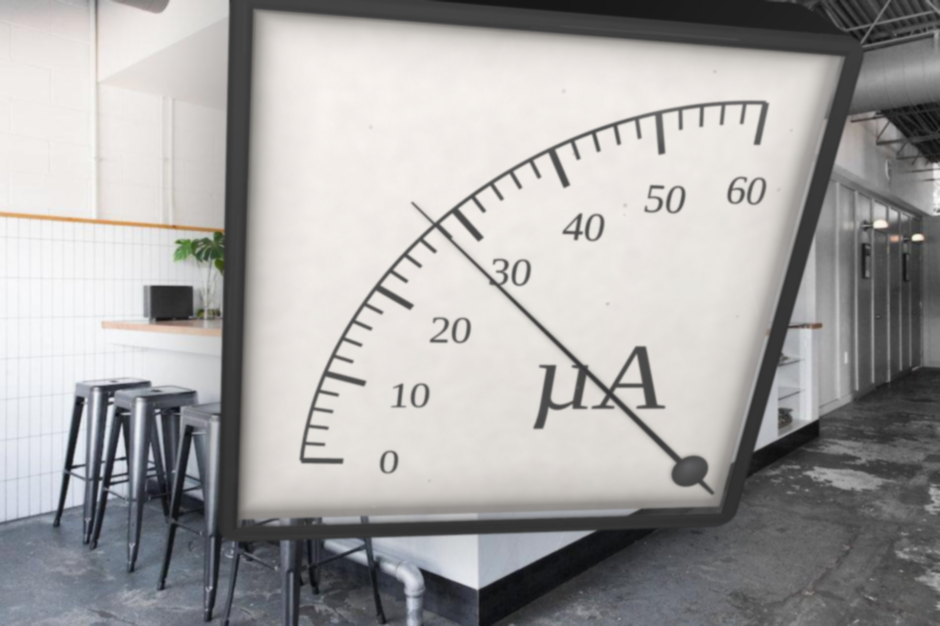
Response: 28 µA
